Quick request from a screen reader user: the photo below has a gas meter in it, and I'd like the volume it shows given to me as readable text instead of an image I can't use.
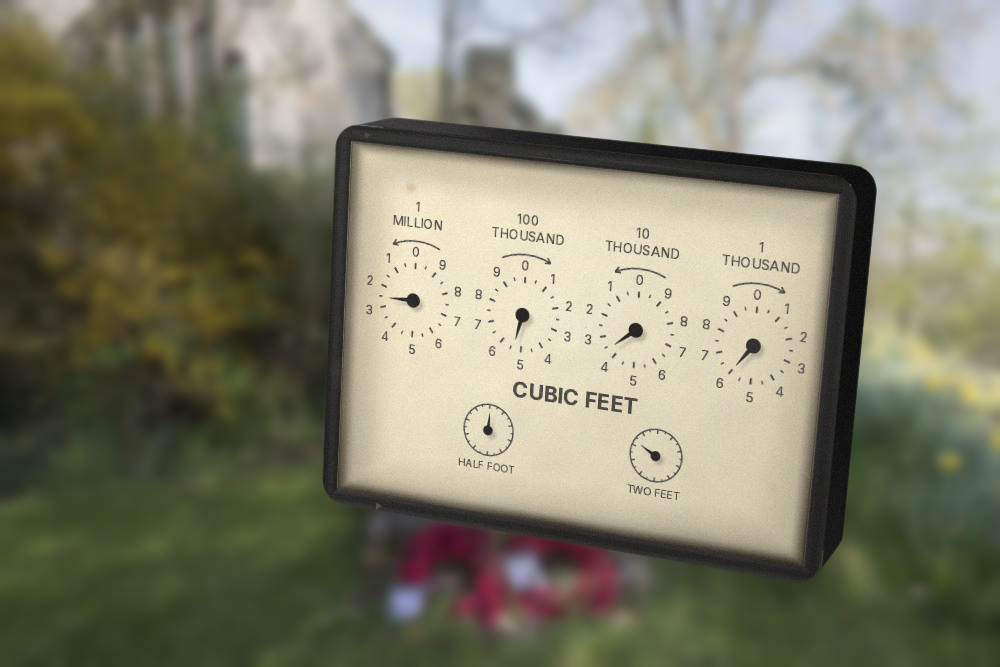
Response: 253600 ft³
